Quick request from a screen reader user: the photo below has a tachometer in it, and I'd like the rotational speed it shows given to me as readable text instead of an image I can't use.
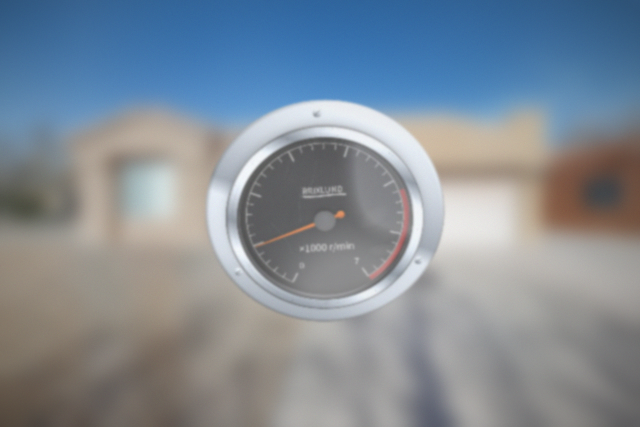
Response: 1000 rpm
